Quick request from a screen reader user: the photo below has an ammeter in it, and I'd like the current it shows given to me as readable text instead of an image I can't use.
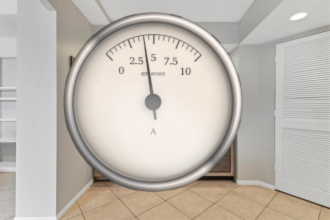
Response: 4 A
